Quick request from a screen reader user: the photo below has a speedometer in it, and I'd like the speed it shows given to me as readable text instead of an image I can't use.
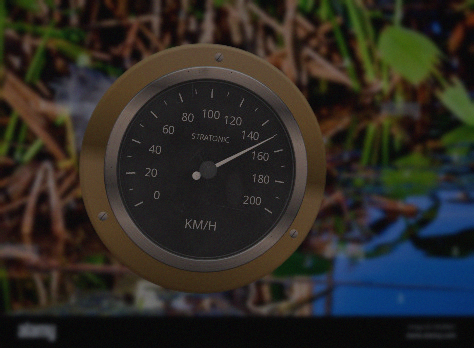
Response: 150 km/h
